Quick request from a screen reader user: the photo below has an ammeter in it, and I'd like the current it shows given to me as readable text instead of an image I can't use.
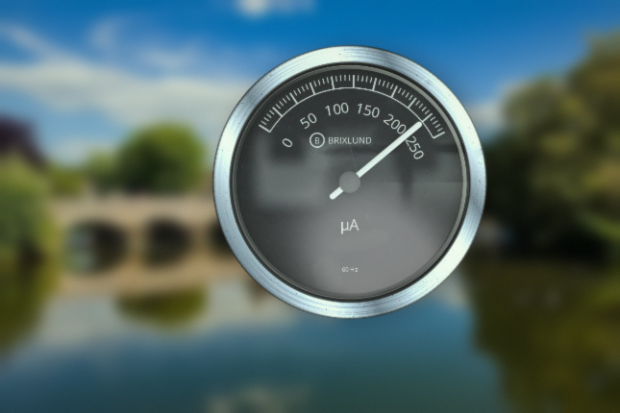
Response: 225 µA
